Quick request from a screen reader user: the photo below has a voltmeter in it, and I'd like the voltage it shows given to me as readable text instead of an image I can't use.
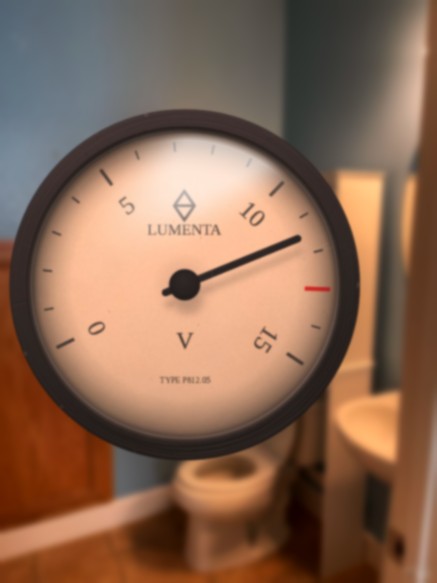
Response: 11.5 V
